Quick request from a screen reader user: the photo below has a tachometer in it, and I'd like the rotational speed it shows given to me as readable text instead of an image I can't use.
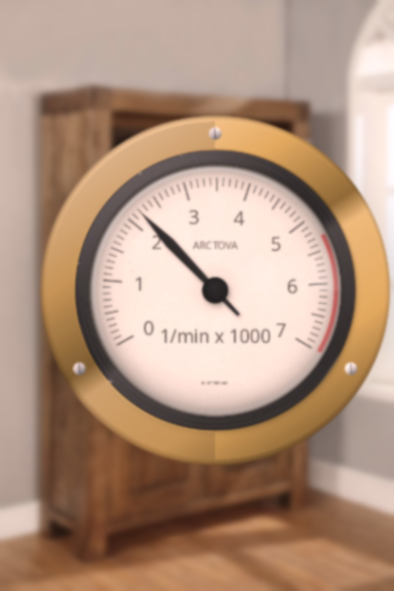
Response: 2200 rpm
